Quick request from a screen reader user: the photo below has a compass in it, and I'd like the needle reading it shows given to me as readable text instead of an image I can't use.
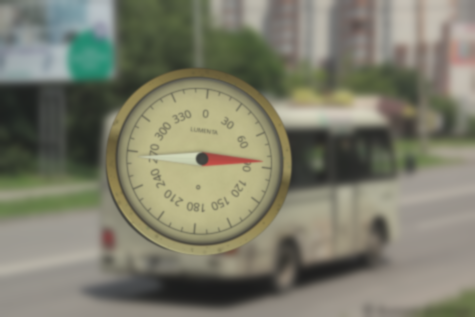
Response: 85 °
